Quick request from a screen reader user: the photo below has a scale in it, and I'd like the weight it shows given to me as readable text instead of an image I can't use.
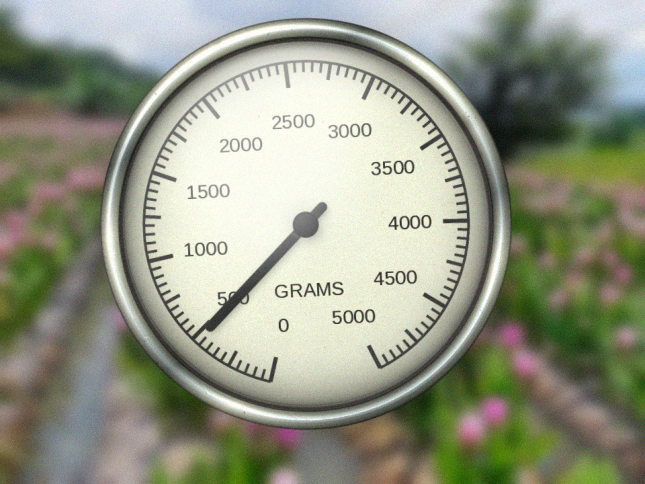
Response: 475 g
